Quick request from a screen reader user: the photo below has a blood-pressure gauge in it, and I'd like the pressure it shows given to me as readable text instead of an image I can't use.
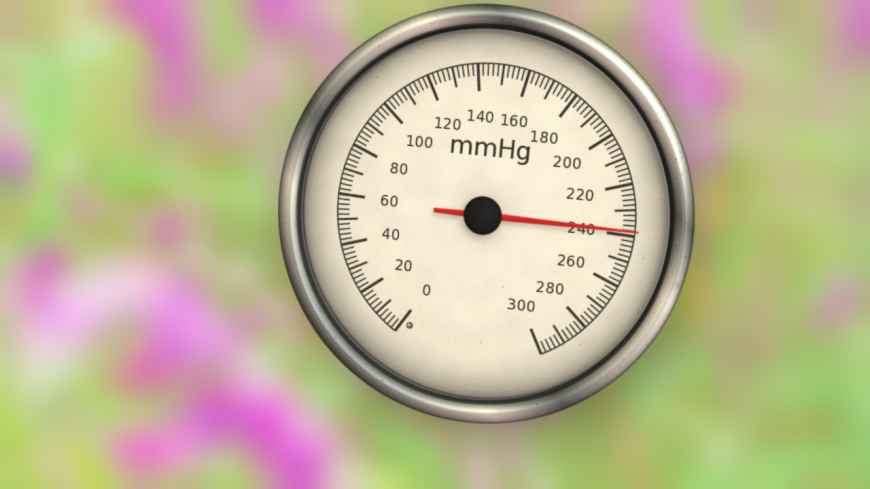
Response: 238 mmHg
